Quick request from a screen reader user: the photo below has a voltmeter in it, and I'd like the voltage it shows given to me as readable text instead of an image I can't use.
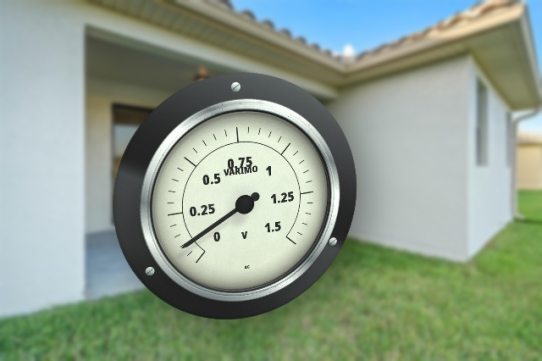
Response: 0.1 V
